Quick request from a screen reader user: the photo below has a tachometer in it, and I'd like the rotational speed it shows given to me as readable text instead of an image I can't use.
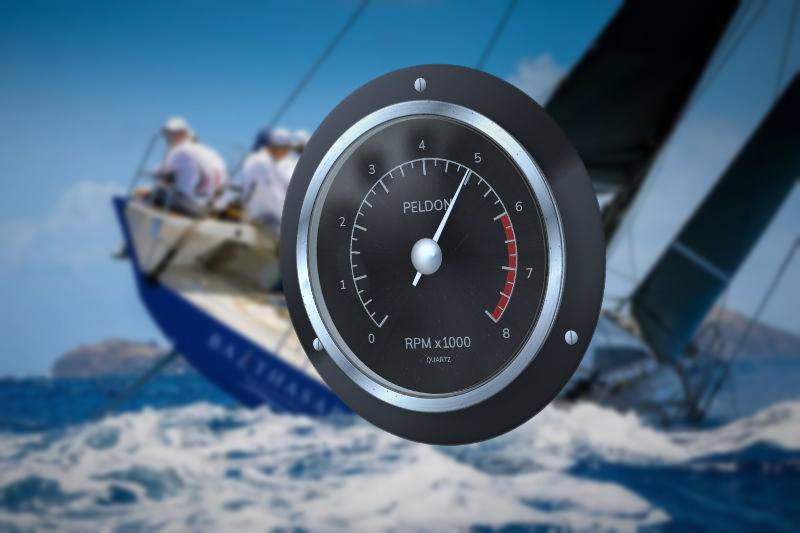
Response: 5000 rpm
